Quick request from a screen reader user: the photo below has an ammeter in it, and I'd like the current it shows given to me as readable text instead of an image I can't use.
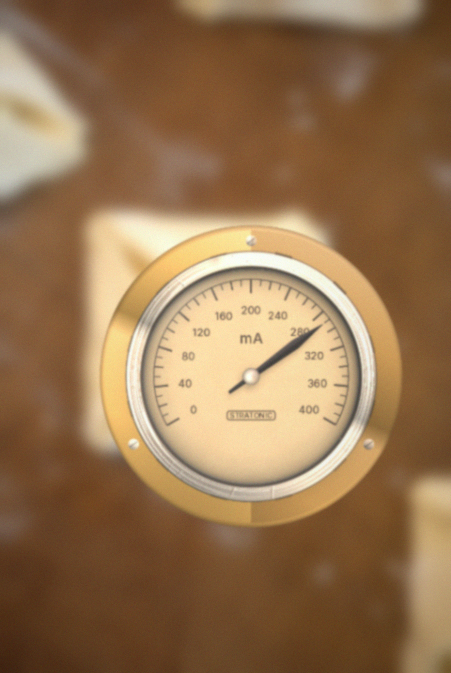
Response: 290 mA
